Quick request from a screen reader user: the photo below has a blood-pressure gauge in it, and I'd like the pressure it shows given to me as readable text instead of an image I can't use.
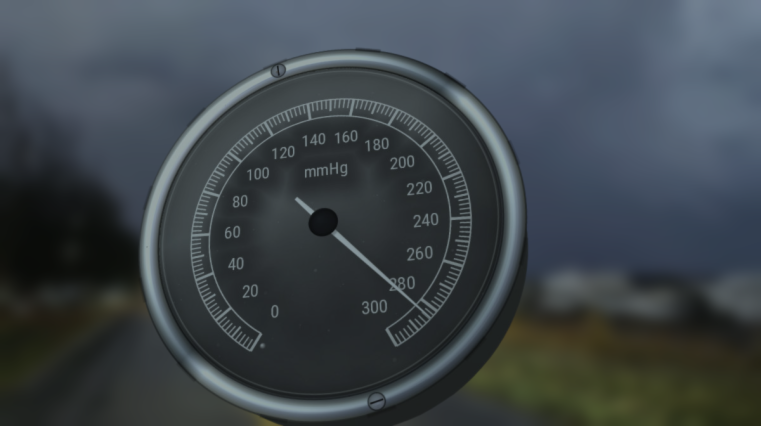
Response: 284 mmHg
